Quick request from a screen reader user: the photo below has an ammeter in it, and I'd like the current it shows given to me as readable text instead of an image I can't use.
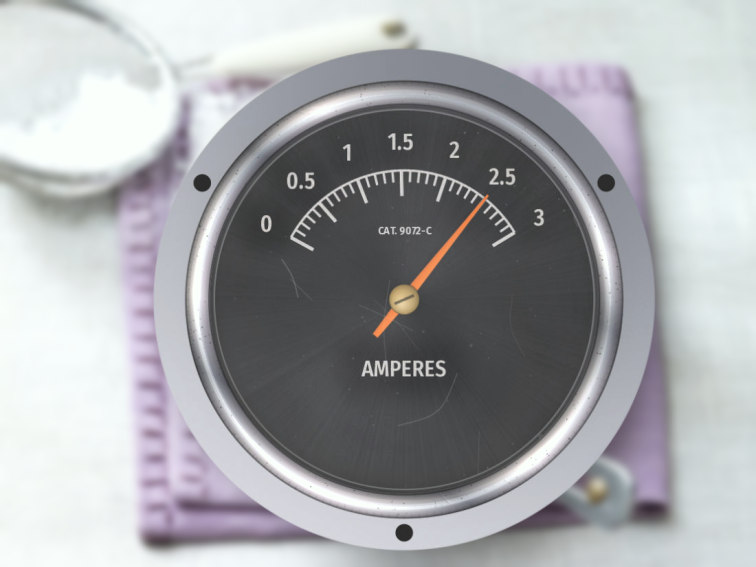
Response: 2.5 A
